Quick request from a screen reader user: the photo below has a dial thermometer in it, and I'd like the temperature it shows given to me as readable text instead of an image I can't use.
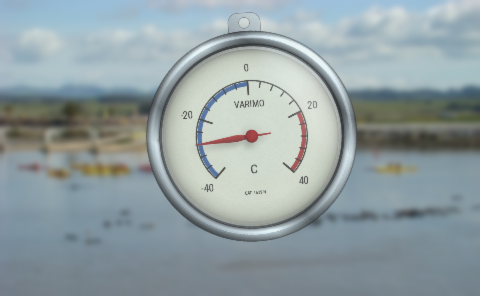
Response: -28 °C
